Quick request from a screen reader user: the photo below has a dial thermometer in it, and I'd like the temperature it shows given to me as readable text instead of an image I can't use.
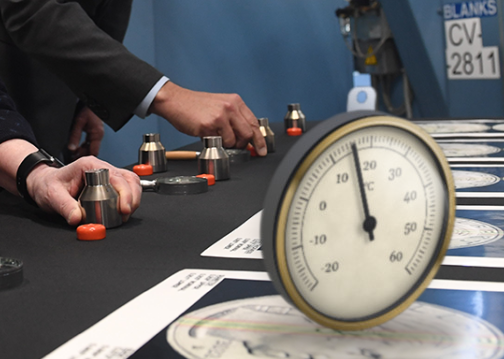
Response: 15 °C
